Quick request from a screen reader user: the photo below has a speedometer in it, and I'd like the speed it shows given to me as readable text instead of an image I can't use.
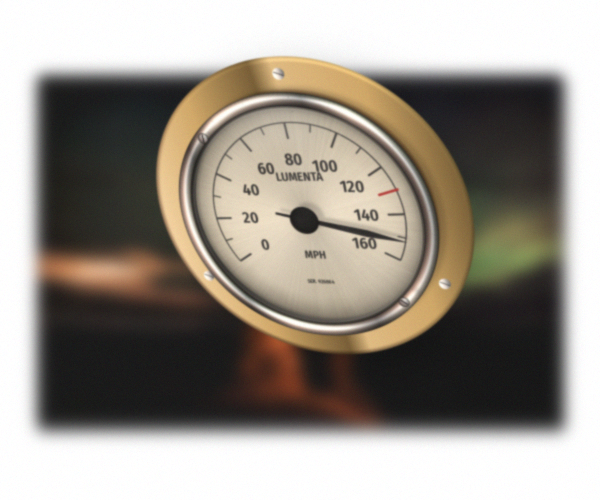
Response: 150 mph
